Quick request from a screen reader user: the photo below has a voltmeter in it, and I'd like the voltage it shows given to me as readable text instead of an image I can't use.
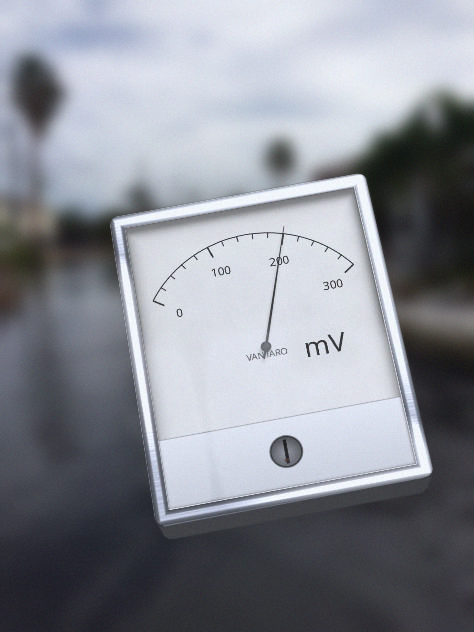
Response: 200 mV
